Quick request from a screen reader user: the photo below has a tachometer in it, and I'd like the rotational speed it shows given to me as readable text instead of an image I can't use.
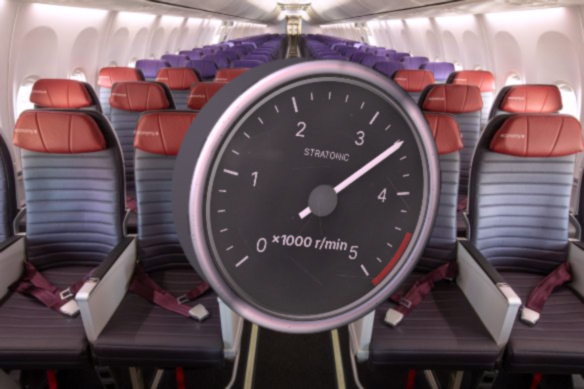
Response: 3400 rpm
